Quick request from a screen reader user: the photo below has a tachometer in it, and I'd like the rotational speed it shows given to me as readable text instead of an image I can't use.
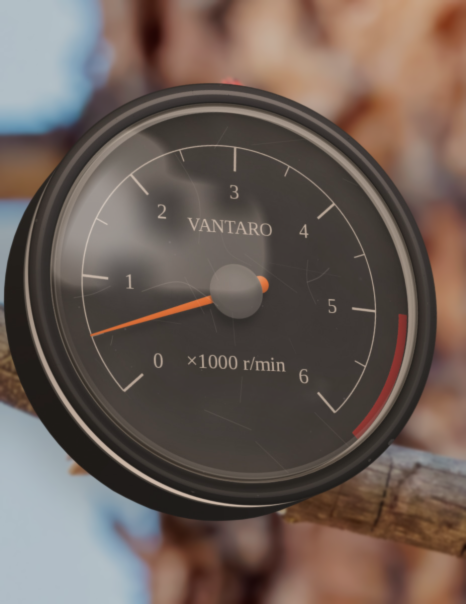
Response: 500 rpm
